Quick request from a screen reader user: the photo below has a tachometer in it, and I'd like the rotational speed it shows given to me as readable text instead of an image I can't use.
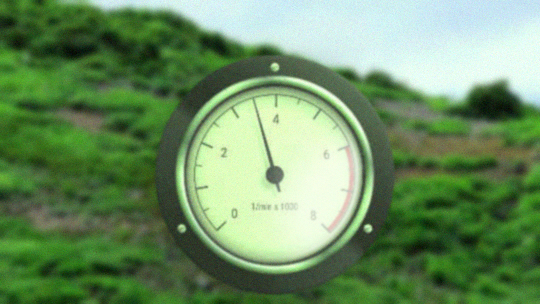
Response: 3500 rpm
